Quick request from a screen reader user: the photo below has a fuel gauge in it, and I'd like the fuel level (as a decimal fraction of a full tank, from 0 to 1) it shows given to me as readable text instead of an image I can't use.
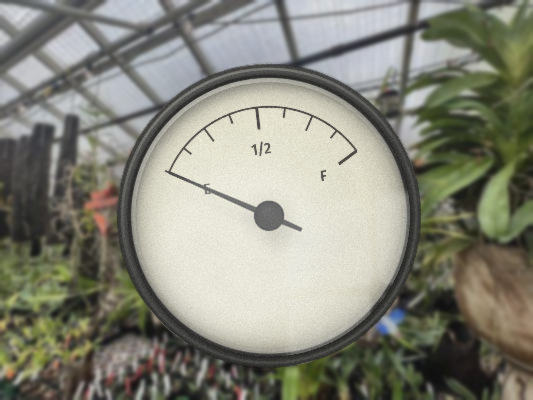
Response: 0
